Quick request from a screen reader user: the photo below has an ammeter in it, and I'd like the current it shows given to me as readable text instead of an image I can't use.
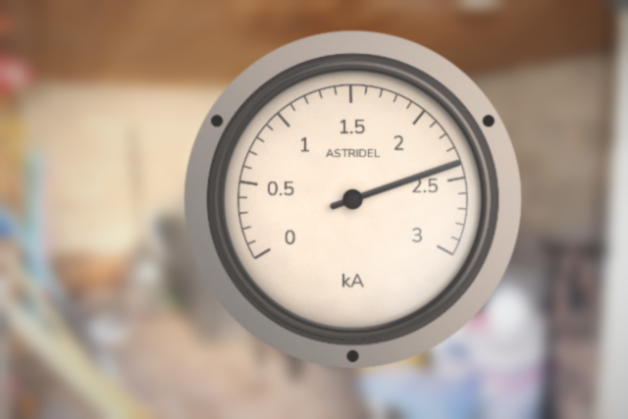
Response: 2.4 kA
